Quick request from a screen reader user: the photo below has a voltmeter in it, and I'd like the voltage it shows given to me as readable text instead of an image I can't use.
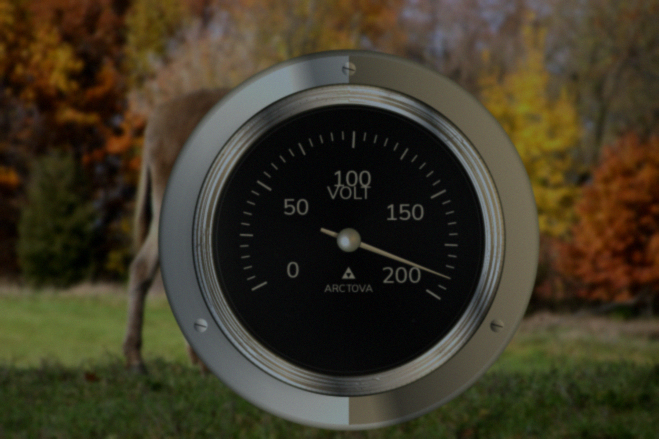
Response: 190 V
